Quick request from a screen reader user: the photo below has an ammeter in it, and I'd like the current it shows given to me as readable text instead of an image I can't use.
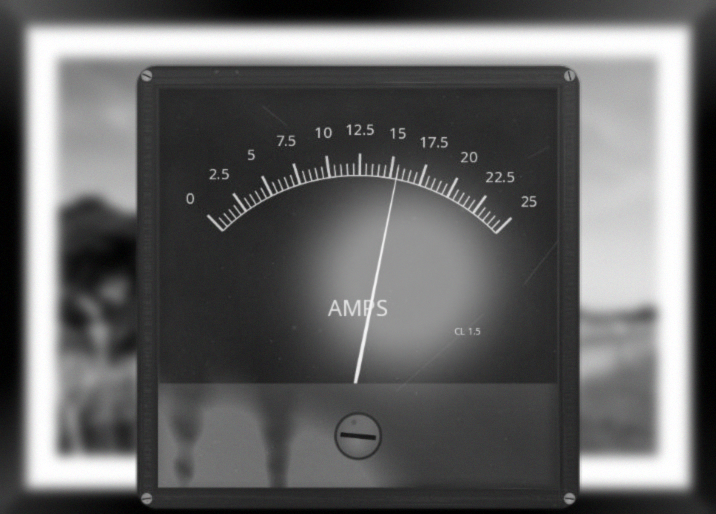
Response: 15.5 A
